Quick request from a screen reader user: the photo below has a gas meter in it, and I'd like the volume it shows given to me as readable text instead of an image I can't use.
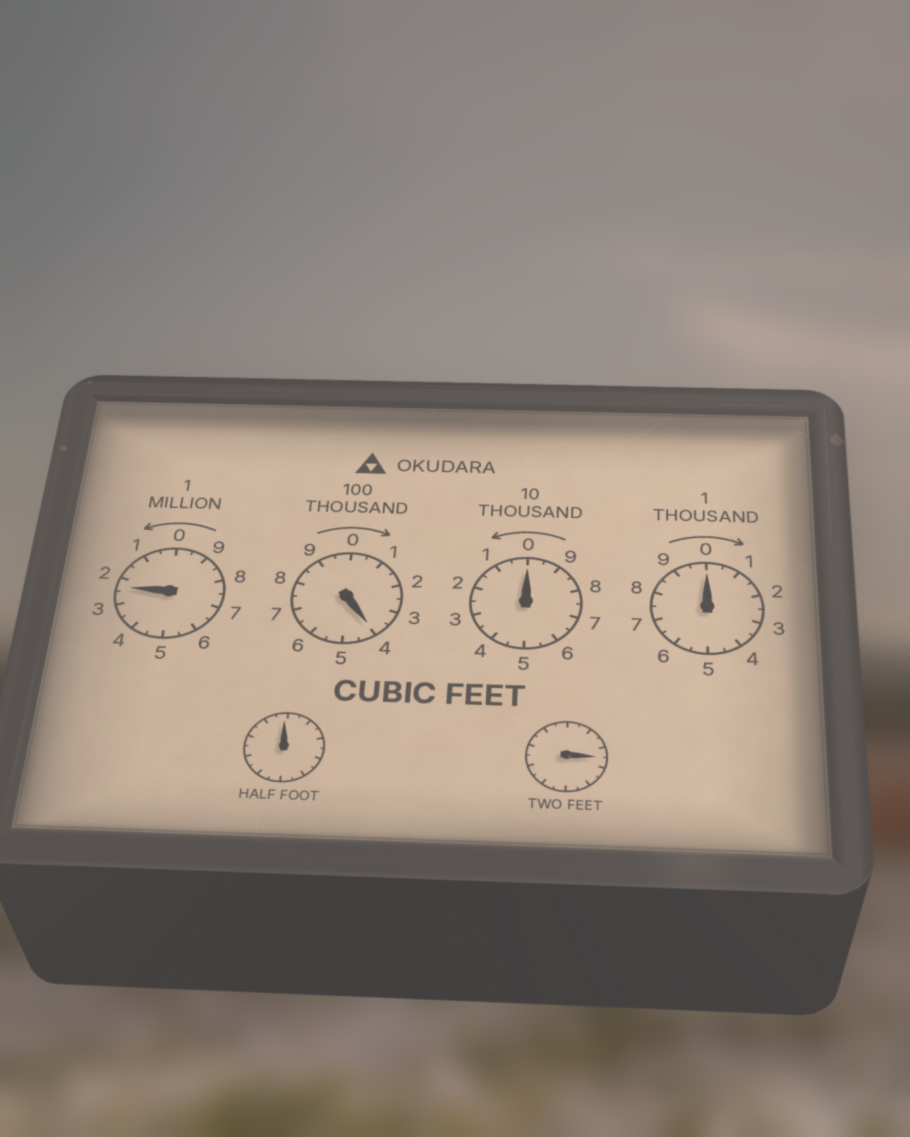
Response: 240000 ft³
